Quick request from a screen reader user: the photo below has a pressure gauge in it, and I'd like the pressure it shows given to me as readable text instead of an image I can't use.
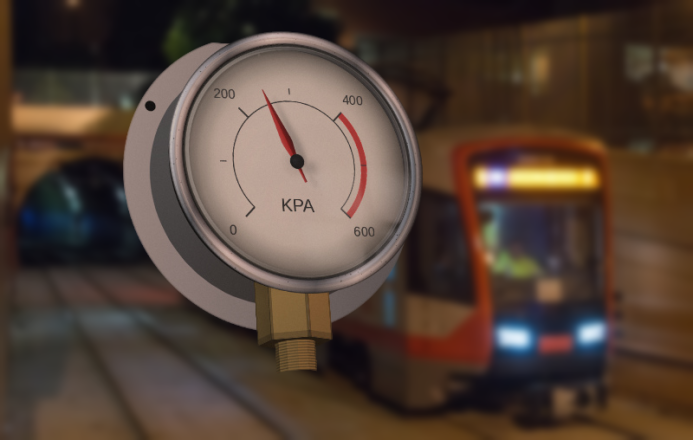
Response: 250 kPa
